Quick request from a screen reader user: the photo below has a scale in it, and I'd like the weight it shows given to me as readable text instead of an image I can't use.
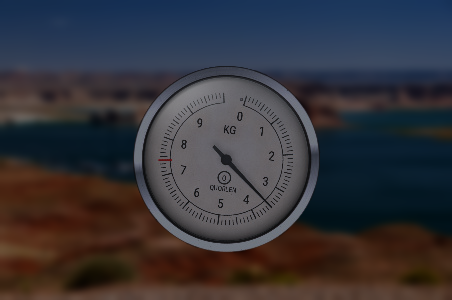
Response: 3.5 kg
